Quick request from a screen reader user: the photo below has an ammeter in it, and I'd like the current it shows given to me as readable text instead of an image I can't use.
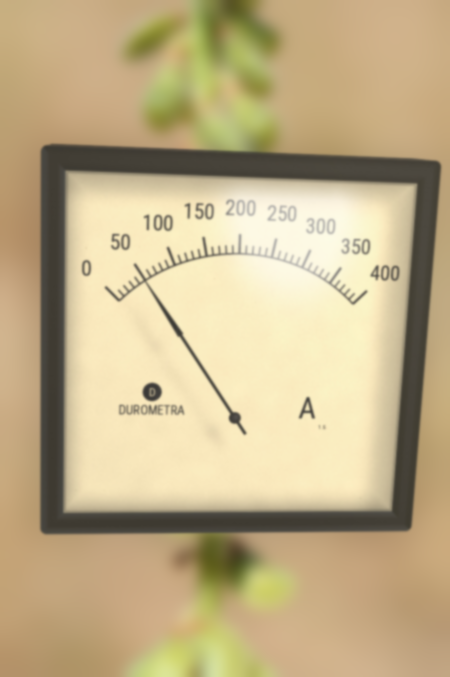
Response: 50 A
